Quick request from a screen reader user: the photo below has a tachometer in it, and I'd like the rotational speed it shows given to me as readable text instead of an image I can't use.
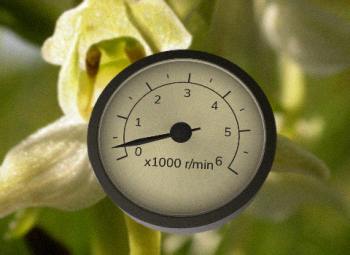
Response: 250 rpm
